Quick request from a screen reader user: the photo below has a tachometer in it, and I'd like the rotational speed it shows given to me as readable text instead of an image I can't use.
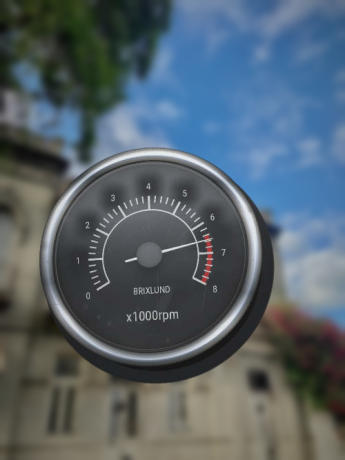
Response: 6600 rpm
